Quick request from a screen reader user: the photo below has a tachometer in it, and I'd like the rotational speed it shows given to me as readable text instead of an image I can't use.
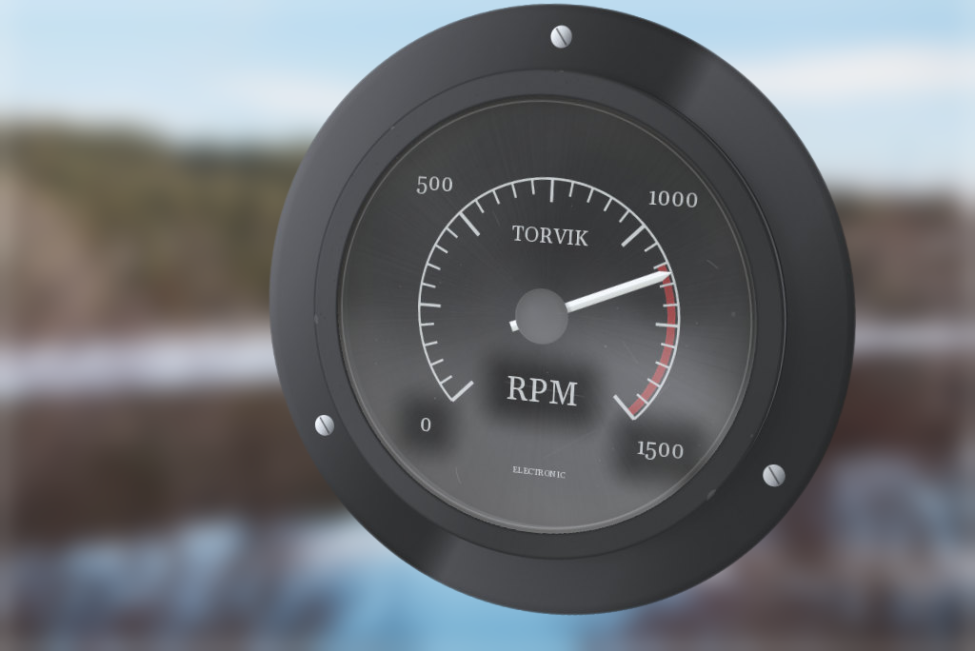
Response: 1125 rpm
